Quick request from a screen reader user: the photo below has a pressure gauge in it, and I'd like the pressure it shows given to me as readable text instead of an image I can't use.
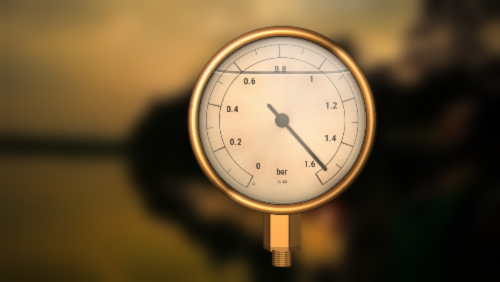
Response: 1.55 bar
